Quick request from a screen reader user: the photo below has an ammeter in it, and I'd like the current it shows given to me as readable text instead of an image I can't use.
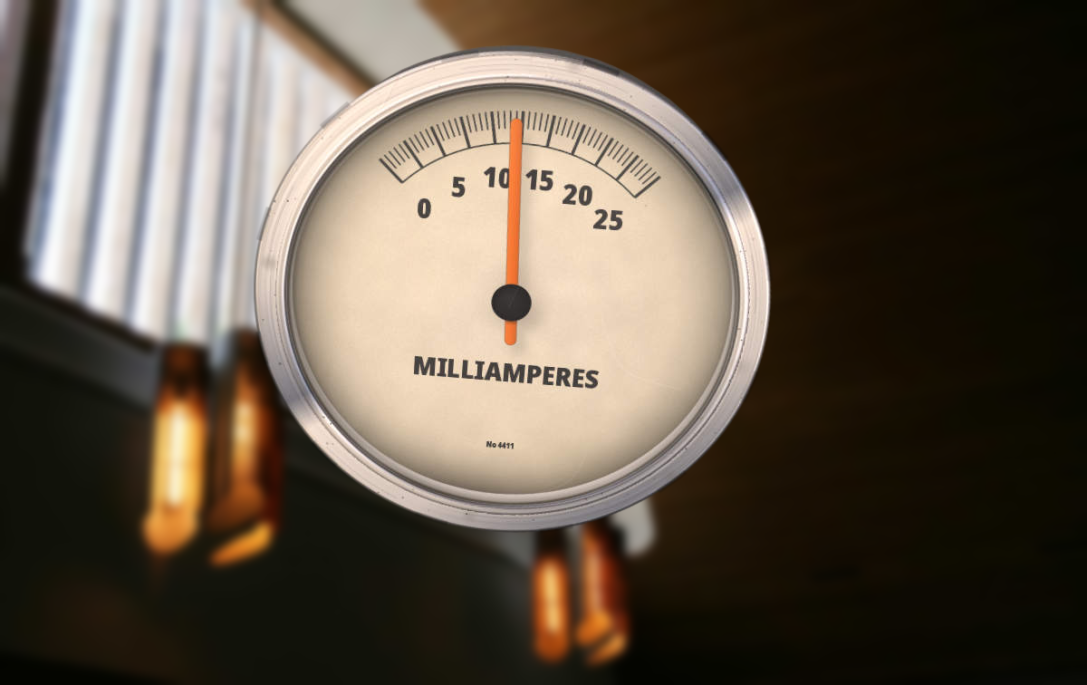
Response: 12 mA
